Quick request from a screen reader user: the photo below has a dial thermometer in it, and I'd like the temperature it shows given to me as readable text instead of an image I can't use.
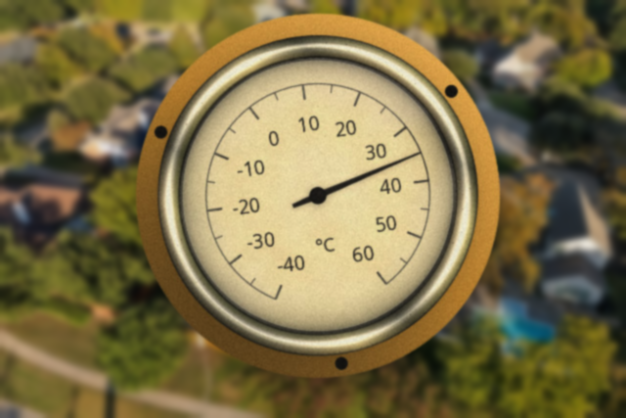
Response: 35 °C
